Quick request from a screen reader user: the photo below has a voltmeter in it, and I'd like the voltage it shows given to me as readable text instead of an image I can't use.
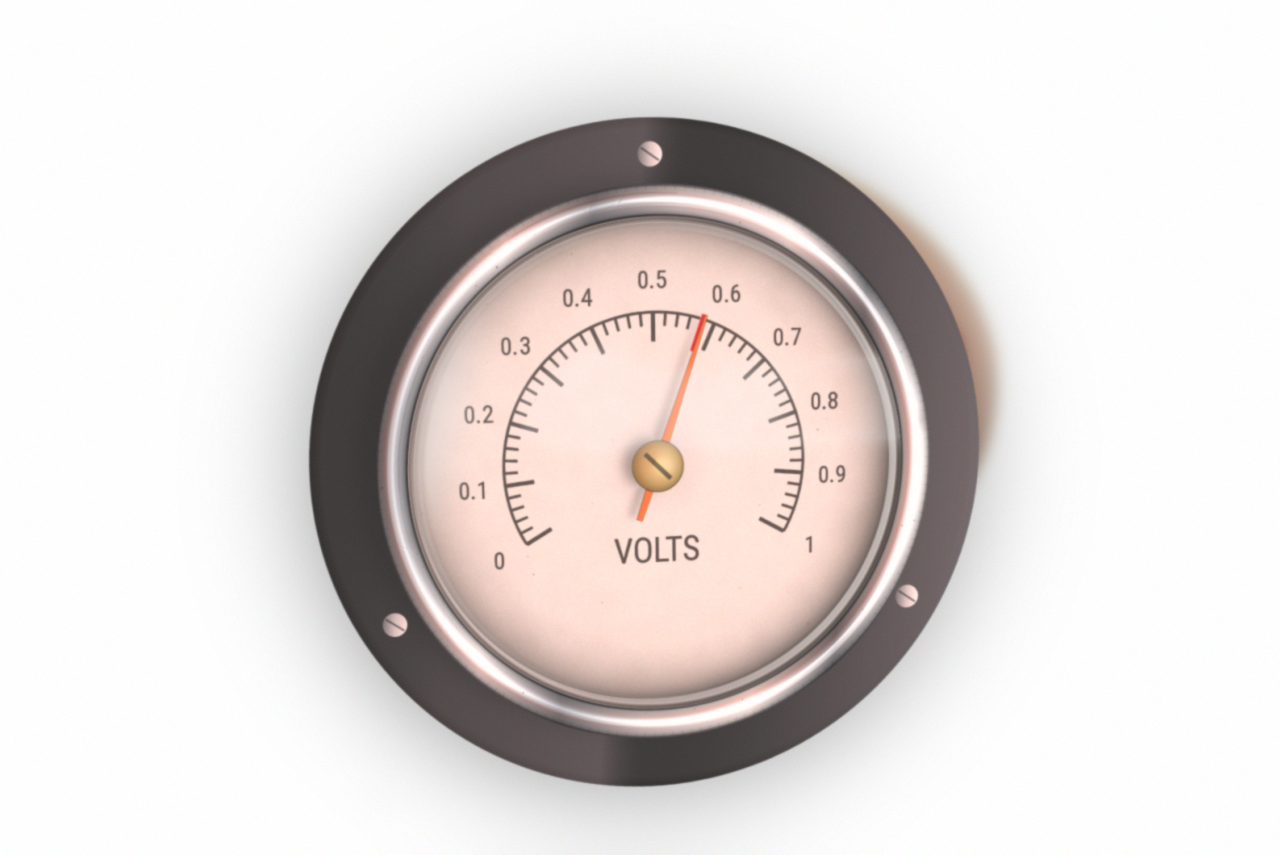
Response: 0.58 V
